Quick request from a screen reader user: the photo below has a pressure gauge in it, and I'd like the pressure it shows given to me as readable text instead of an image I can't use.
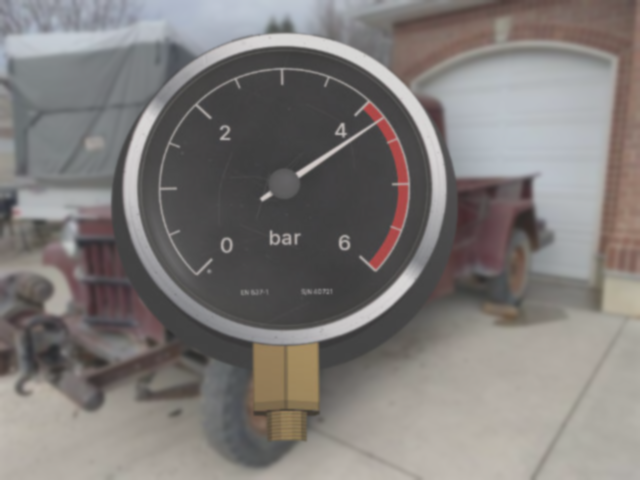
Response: 4.25 bar
